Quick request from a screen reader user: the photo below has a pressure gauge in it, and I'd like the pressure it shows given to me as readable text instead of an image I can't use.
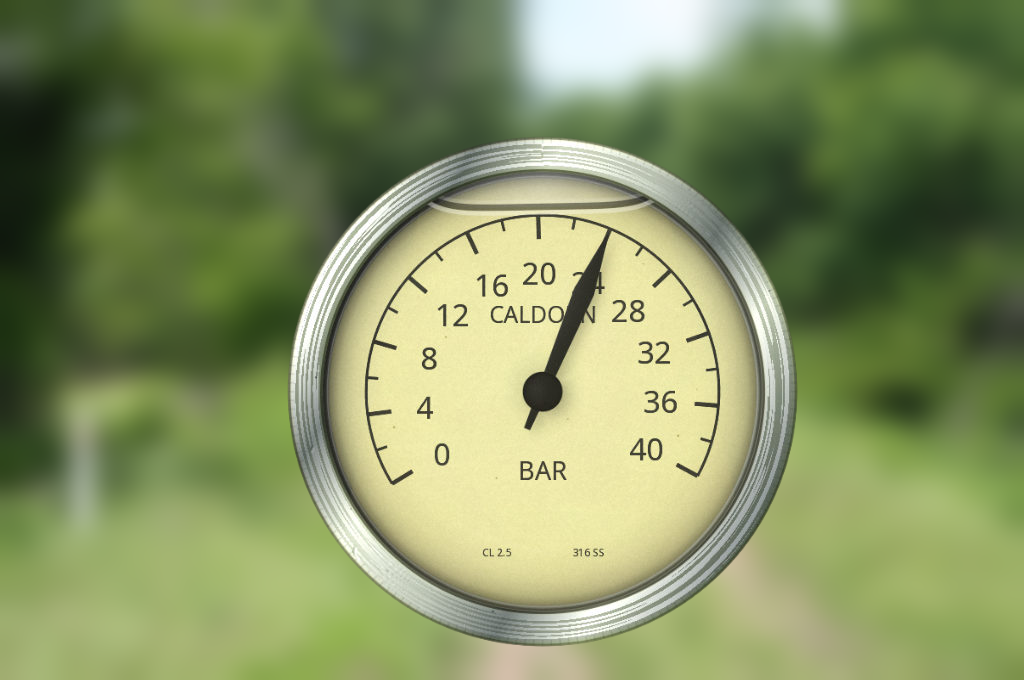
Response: 24 bar
